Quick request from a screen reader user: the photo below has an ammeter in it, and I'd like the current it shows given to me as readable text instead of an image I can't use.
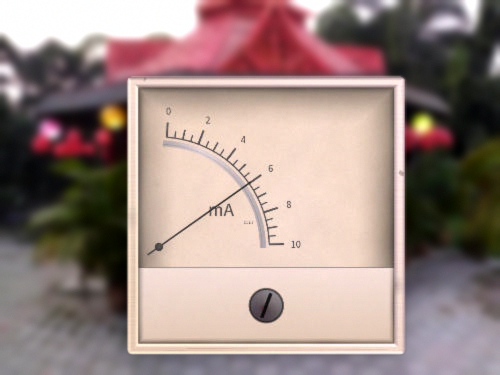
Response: 6 mA
